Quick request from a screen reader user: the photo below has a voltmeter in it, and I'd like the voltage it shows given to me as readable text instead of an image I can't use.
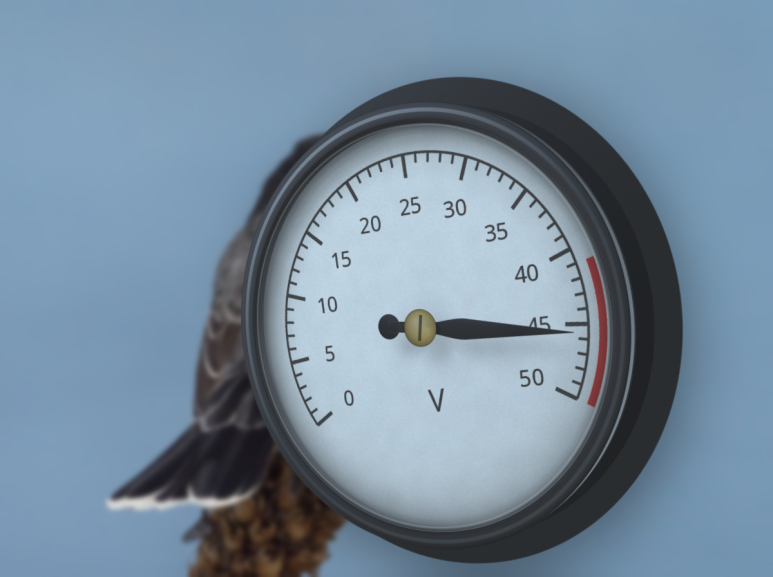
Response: 45.5 V
